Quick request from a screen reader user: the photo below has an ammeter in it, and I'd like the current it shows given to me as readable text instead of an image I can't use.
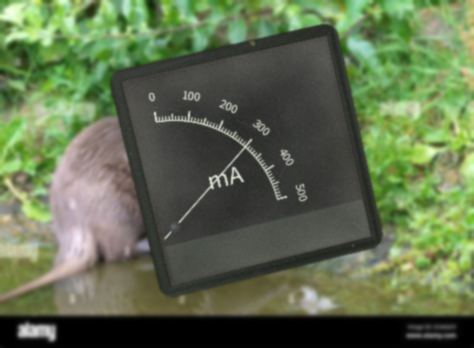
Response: 300 mA
